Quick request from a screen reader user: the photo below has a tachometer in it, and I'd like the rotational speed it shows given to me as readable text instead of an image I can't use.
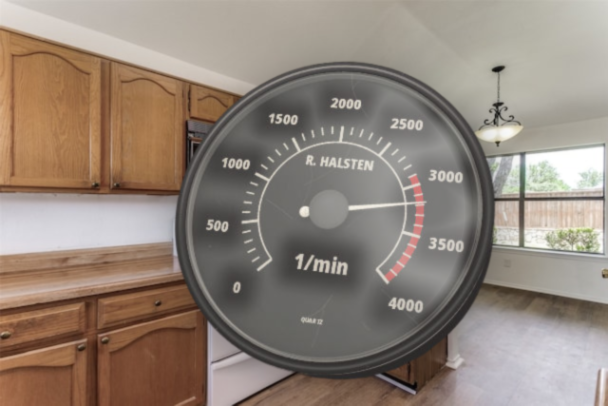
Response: 3200 rpm
